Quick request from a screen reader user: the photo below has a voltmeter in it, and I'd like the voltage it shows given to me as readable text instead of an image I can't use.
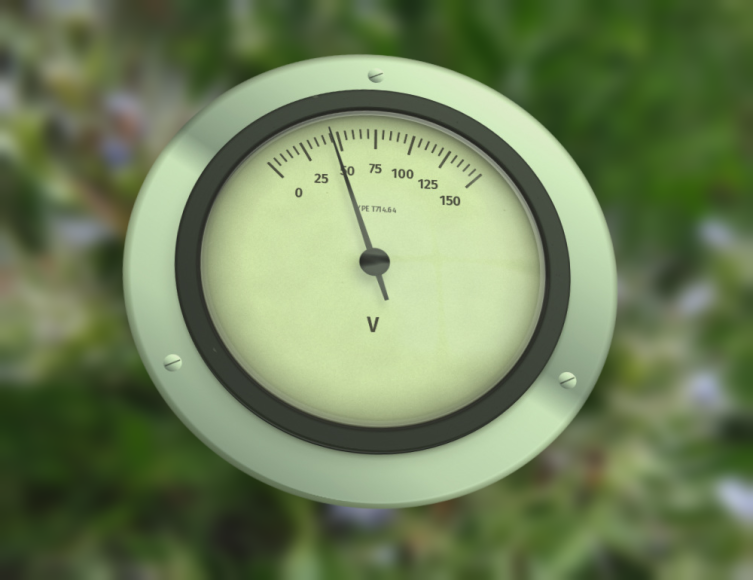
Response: 45 V
